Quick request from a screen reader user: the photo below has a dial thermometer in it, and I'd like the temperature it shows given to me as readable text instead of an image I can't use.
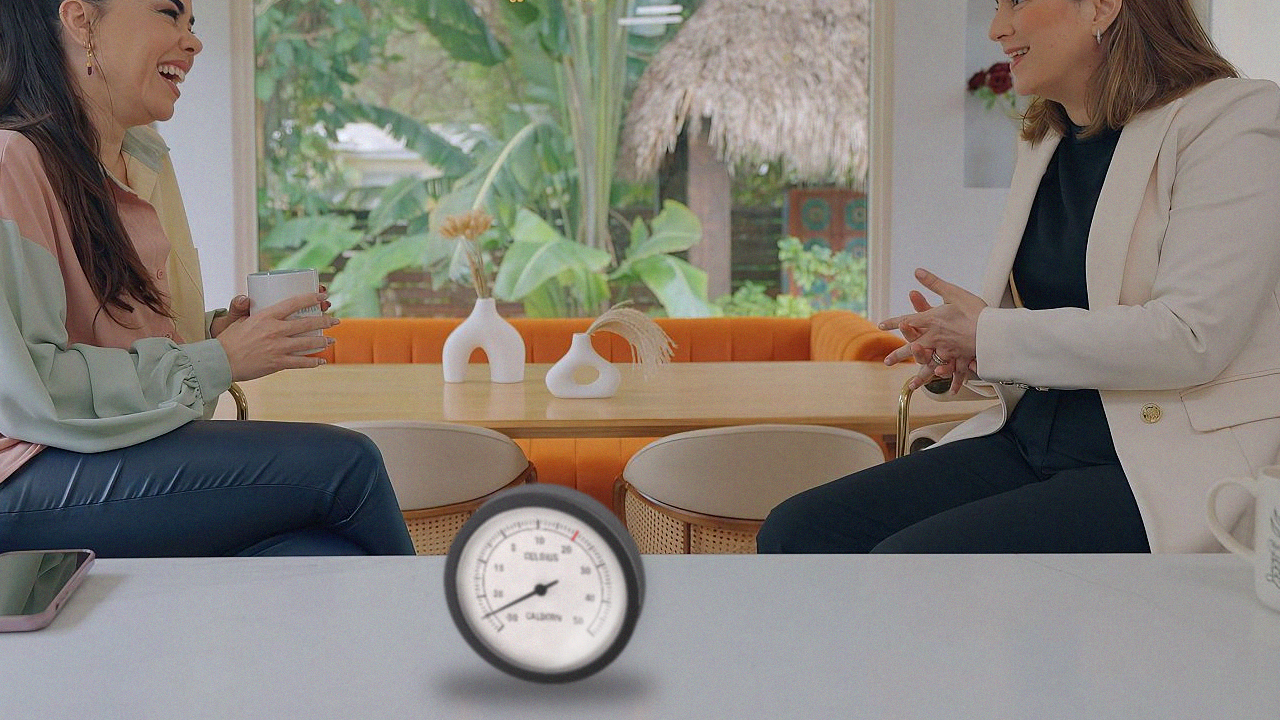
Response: -25 °C
